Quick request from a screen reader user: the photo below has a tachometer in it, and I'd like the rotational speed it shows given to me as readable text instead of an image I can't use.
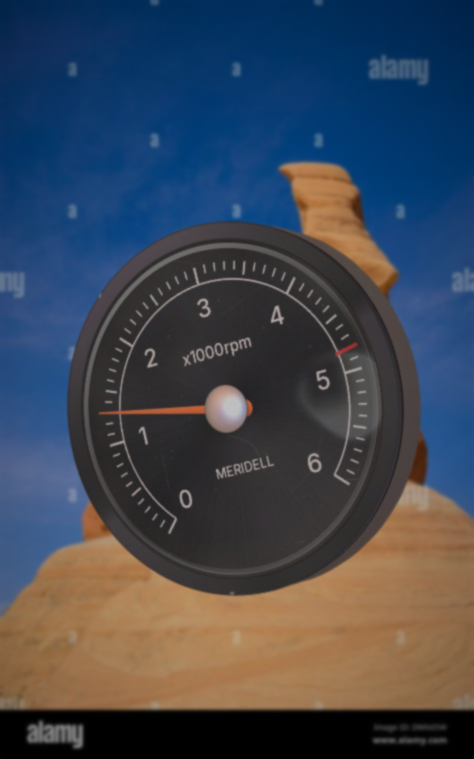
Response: 1300 rpm
